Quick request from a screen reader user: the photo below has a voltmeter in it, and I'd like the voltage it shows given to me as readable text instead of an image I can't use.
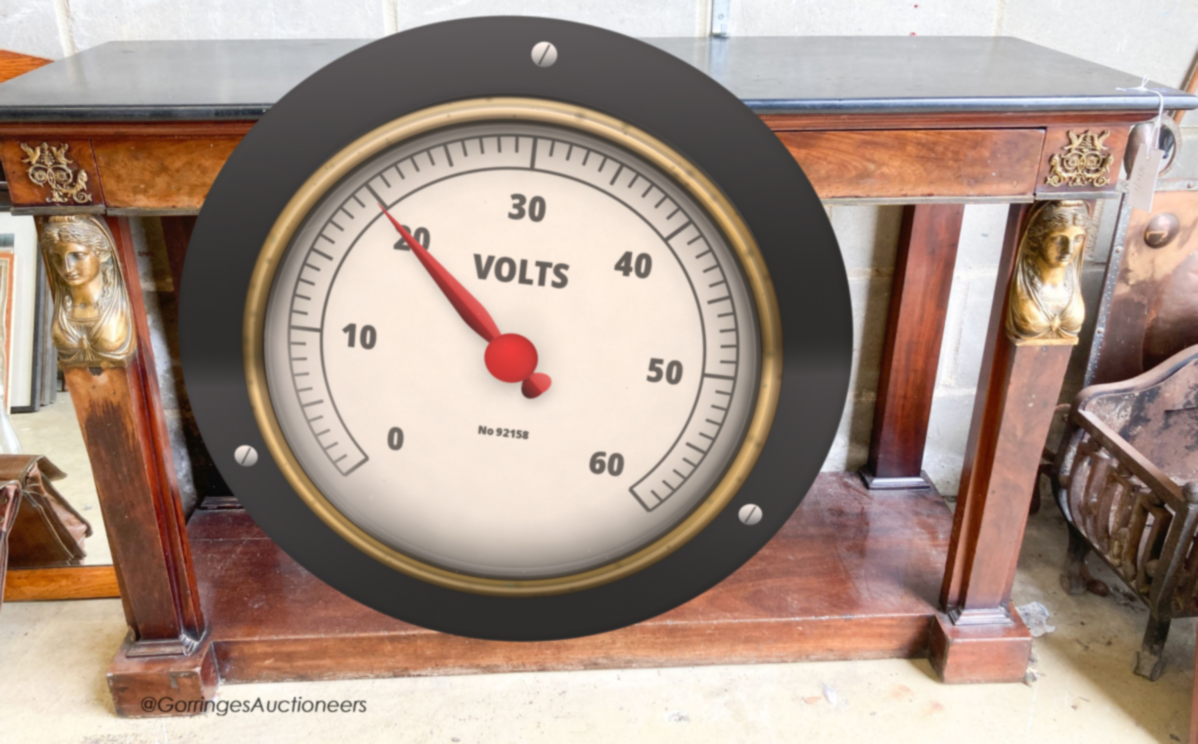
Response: 20 V
